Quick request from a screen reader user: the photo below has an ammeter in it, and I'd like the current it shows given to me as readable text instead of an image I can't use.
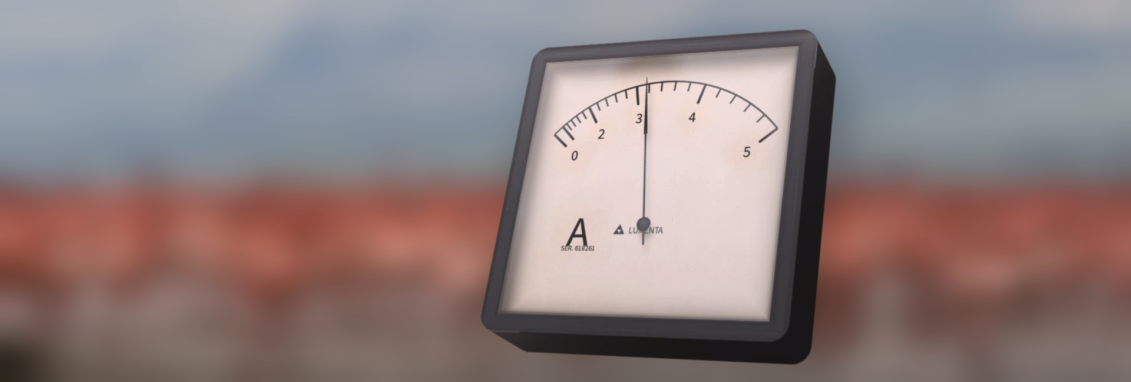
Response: 3.2 A
